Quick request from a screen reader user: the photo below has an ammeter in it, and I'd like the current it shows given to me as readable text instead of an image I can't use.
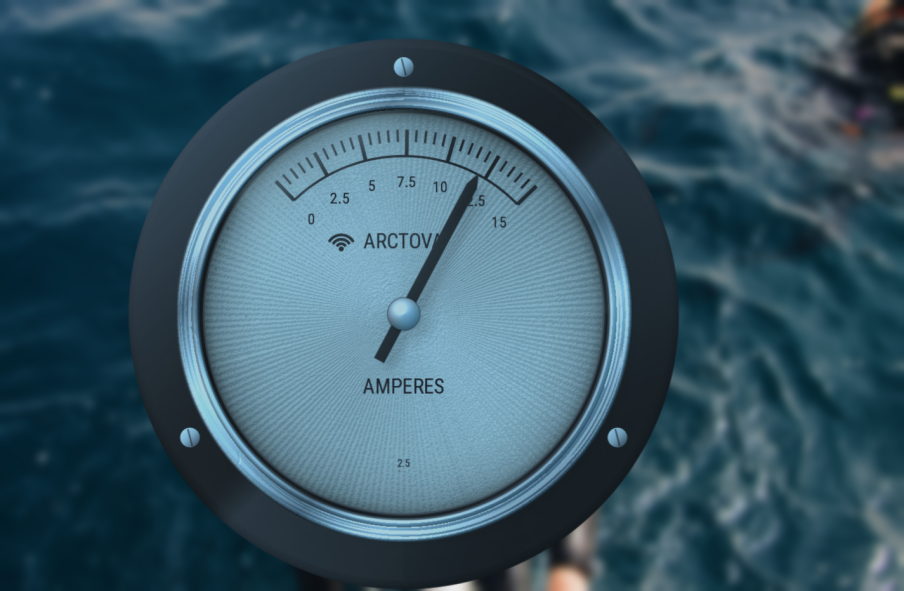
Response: 12 A
